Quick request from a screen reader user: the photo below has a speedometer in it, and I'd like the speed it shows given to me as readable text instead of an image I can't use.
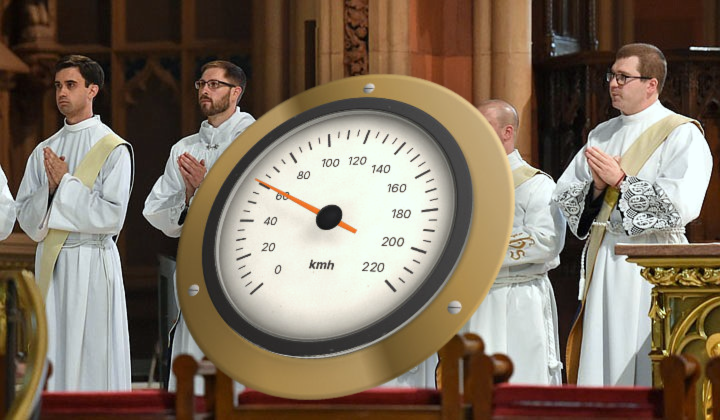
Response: 60 km/h
